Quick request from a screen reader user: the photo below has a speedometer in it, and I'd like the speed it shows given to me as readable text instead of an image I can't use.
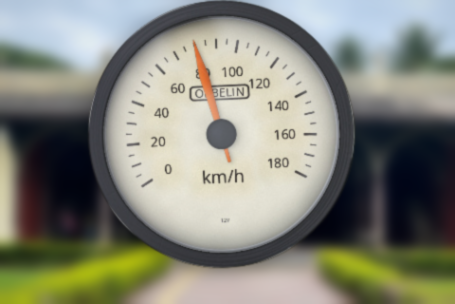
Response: 80 km/h
